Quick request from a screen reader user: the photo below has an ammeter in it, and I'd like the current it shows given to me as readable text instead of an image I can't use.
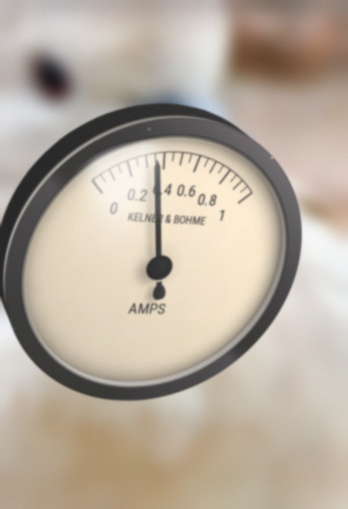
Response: 0.35 A
